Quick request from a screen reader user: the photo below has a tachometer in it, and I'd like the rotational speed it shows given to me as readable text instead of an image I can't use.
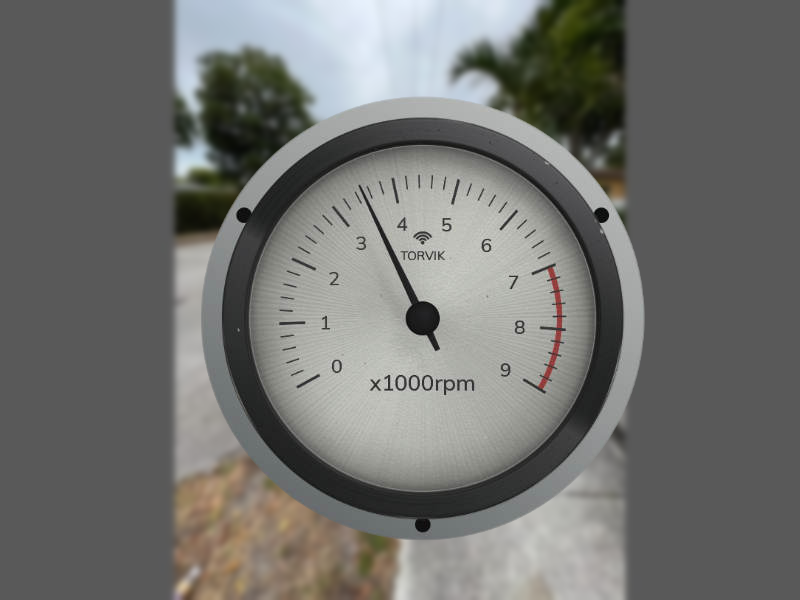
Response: 3500 rpm
